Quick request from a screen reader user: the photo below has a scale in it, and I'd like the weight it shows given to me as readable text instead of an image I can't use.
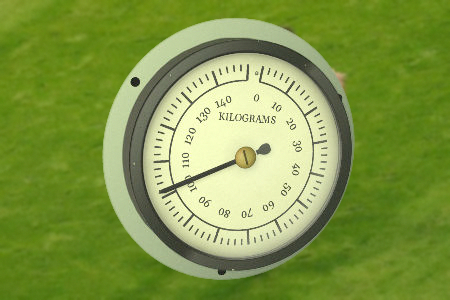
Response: 102 kg
